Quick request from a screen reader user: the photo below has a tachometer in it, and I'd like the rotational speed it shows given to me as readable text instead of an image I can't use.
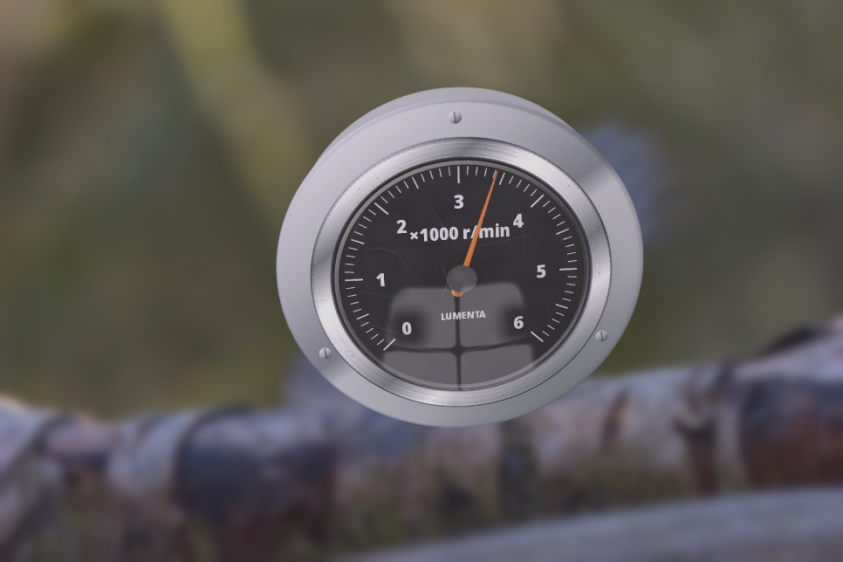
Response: 3400 rpm
